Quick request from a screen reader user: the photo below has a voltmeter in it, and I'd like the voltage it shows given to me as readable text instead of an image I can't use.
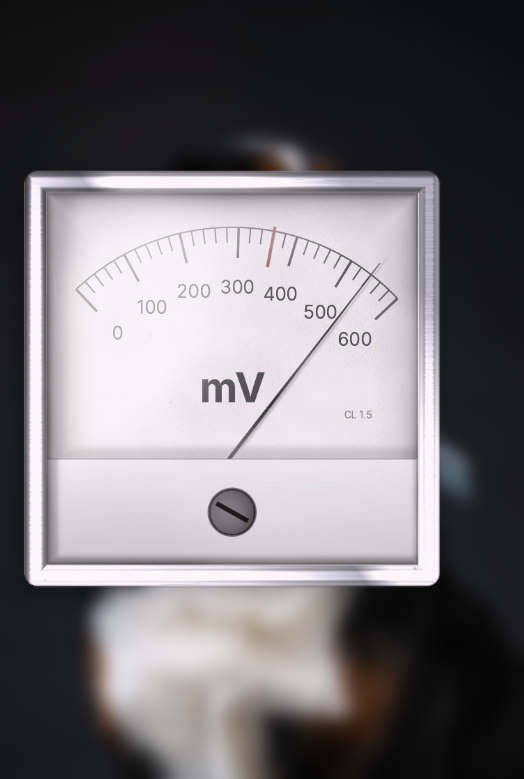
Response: 540 mV
